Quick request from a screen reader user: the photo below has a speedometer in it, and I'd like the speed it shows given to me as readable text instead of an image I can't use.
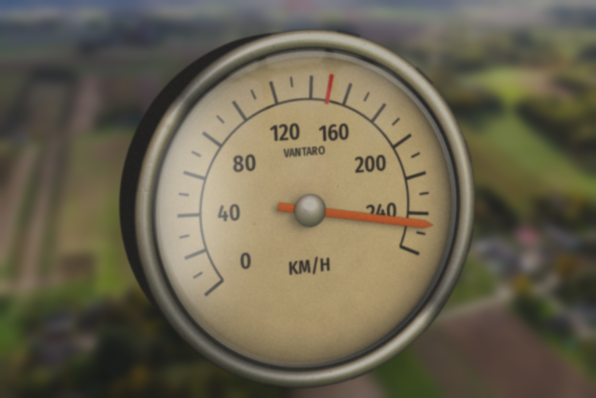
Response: 245 km/h
